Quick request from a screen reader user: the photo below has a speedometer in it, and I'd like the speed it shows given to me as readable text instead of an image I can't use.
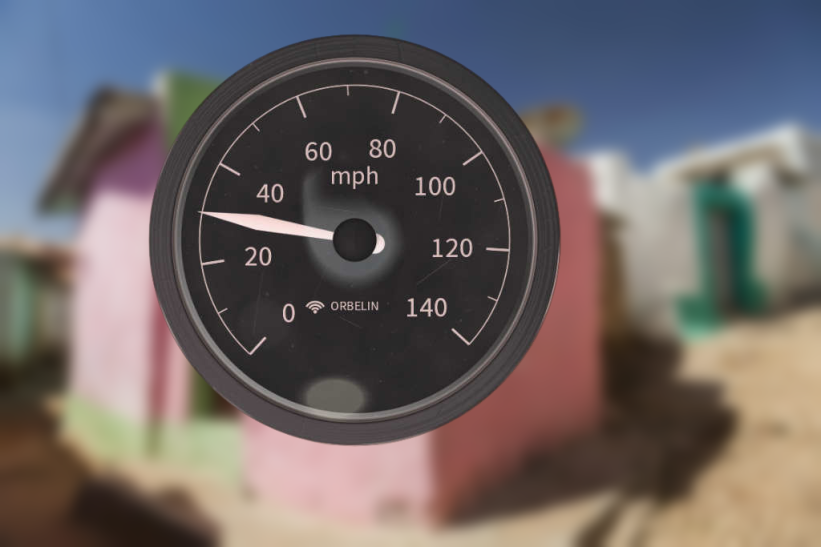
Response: 30 mph
